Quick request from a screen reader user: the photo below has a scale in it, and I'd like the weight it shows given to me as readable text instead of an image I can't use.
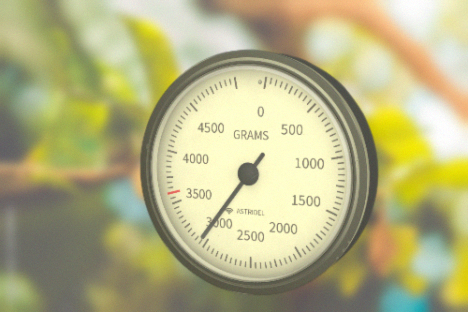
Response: 3050 g
